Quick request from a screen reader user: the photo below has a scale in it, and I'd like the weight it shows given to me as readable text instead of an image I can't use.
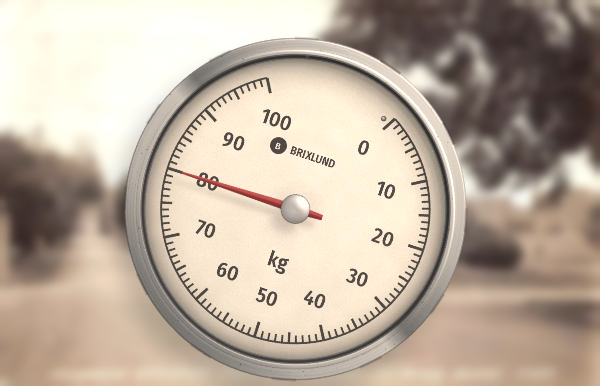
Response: 80 kg
